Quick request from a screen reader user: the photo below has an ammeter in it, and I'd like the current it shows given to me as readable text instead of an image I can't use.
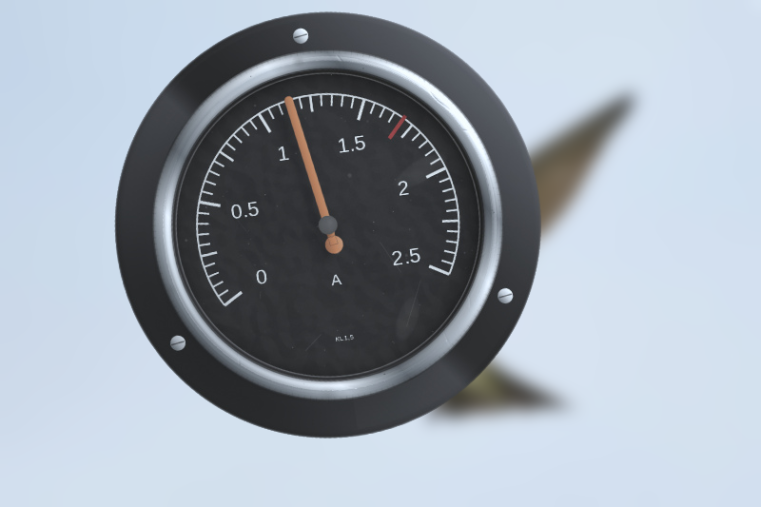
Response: 1.15 A
